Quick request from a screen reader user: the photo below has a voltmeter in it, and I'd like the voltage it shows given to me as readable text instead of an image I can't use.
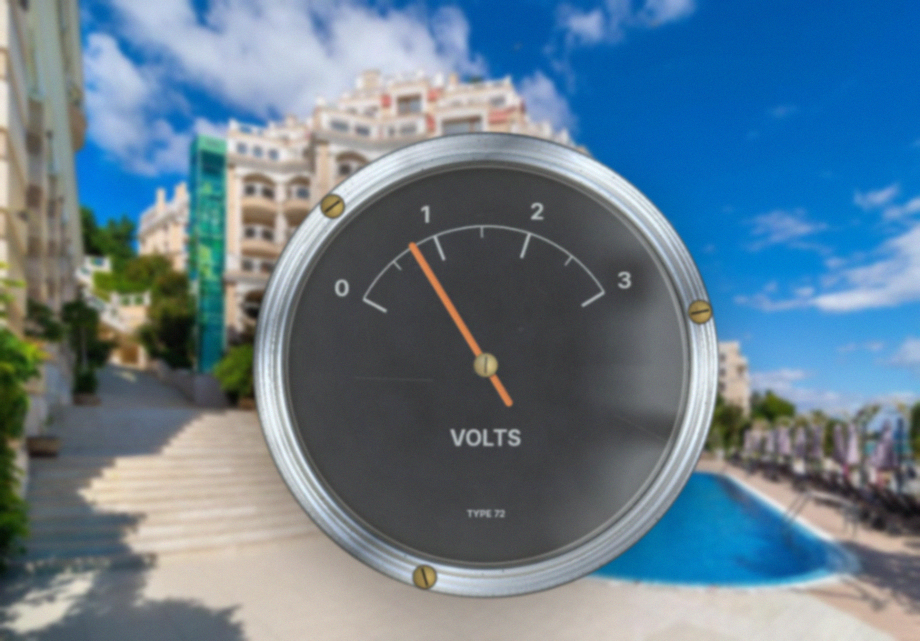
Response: 0.75 V
